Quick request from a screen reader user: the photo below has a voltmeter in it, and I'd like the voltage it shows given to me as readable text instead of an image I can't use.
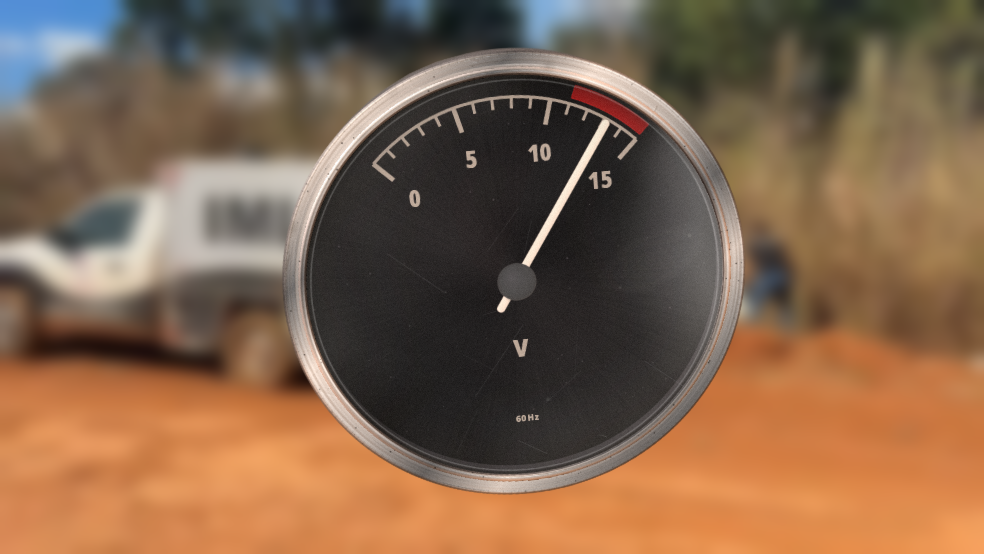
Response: 13 V
